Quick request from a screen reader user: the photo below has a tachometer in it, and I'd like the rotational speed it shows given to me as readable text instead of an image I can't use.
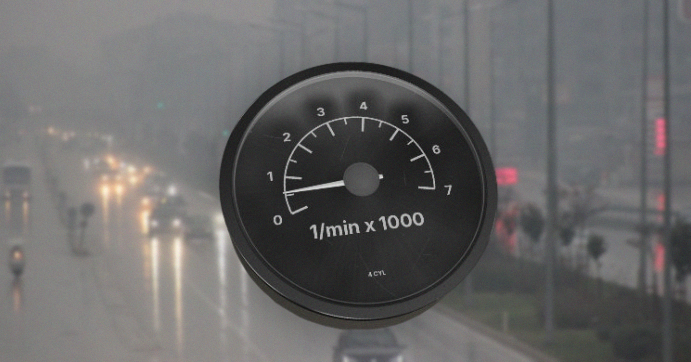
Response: 500 rpm
